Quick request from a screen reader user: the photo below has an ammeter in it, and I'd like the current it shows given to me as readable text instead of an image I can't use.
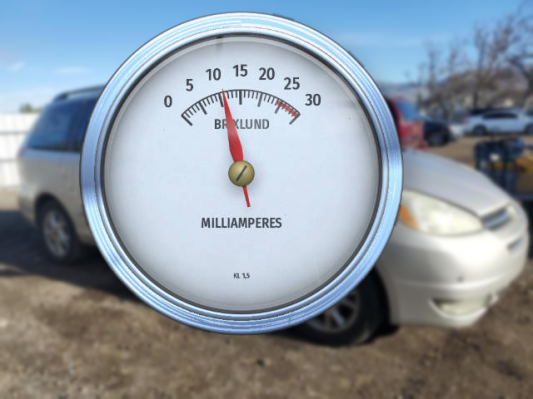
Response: 11 mA
